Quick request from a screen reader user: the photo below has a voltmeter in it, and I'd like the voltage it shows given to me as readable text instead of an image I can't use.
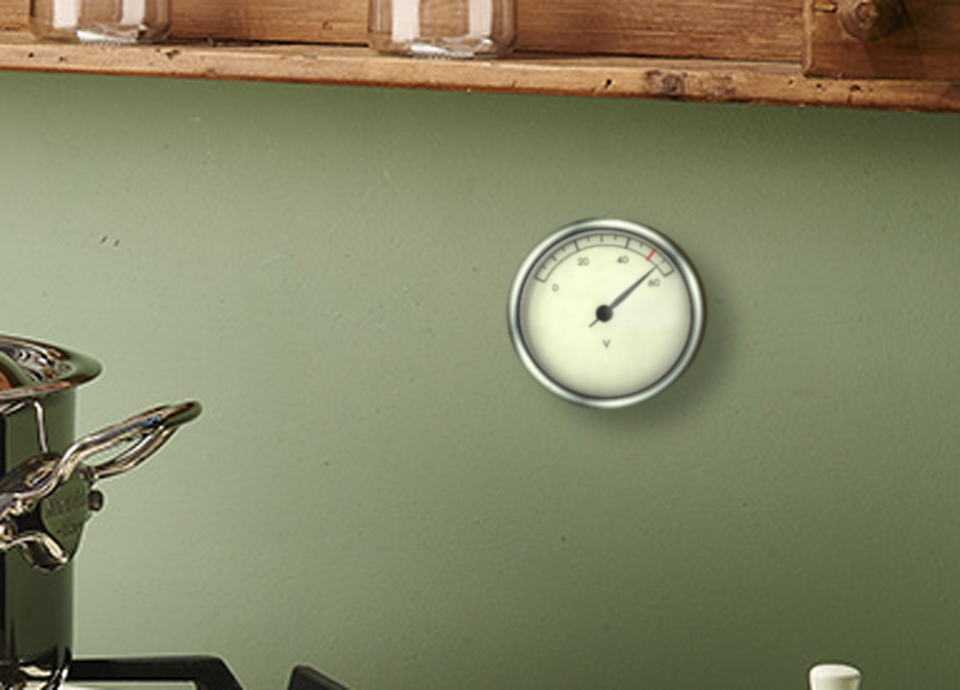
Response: 55 V
